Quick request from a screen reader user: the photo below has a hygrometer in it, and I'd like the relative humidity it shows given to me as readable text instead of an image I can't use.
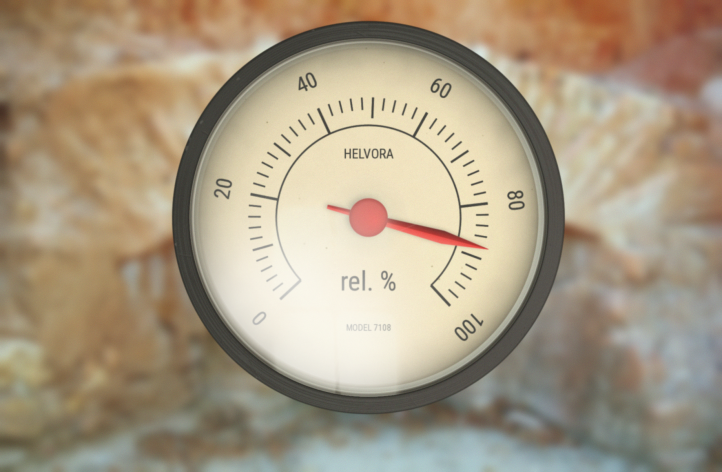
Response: 88 %
